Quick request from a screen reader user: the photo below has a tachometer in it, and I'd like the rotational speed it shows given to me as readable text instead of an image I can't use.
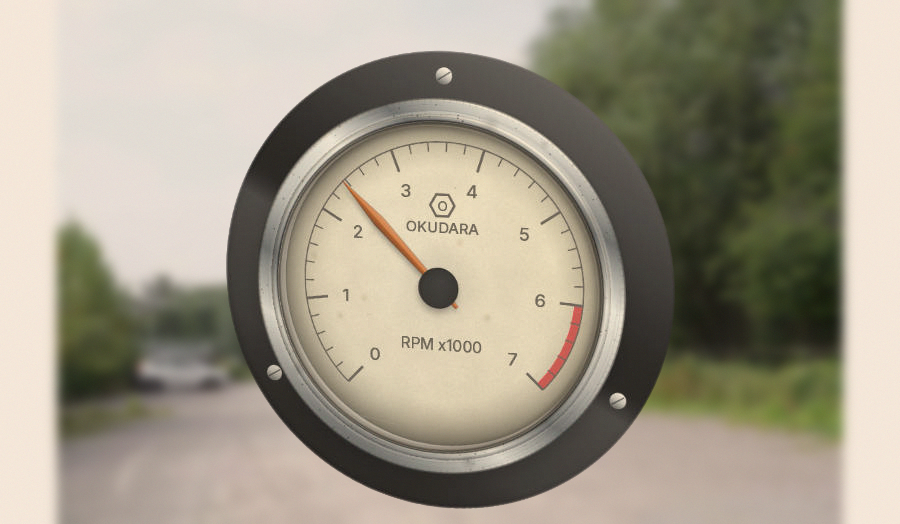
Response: 2400 rpm
